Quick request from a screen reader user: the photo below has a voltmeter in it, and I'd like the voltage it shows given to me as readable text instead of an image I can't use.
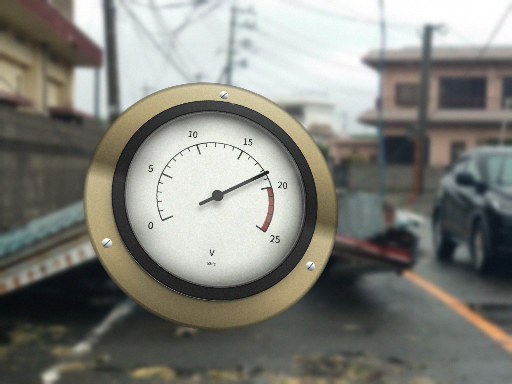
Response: 18.5 V
